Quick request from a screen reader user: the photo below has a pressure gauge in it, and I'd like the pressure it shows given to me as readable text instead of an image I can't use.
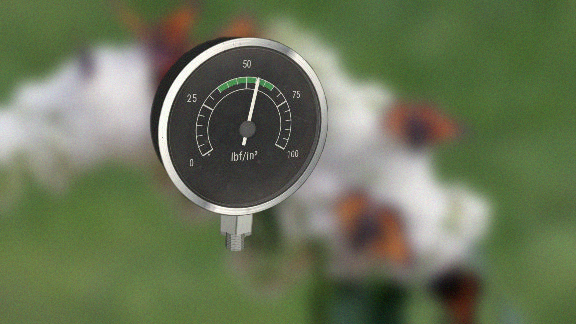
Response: 55 psi
